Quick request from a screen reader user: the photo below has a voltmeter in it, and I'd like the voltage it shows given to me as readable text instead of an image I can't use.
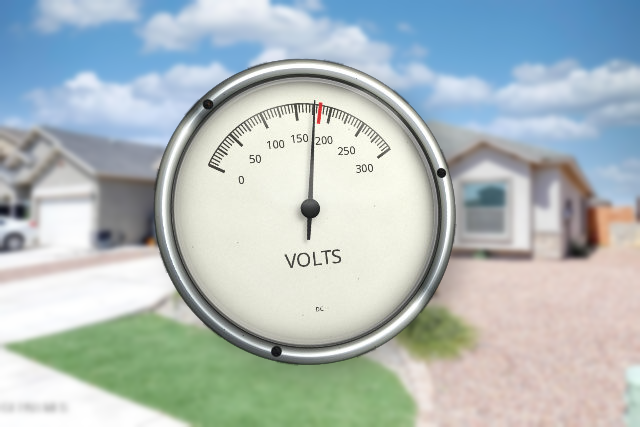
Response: 175 V
